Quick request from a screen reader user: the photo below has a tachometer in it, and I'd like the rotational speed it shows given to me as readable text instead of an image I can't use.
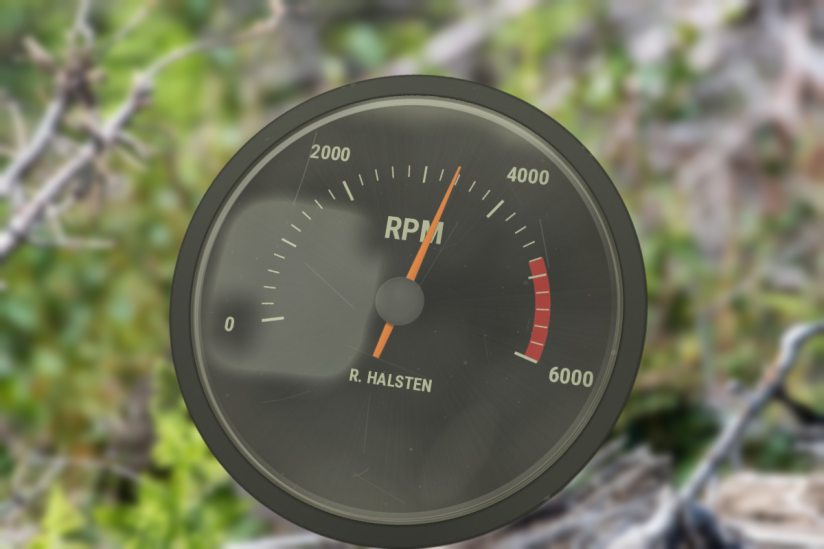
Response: 3400 rpm
